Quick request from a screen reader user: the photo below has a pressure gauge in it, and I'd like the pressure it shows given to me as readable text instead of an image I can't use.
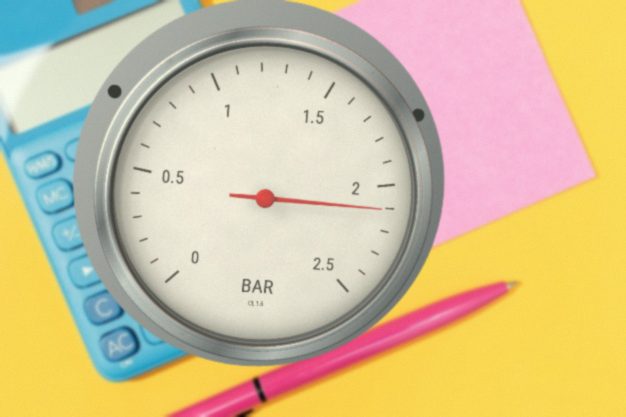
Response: 2.1 bar
